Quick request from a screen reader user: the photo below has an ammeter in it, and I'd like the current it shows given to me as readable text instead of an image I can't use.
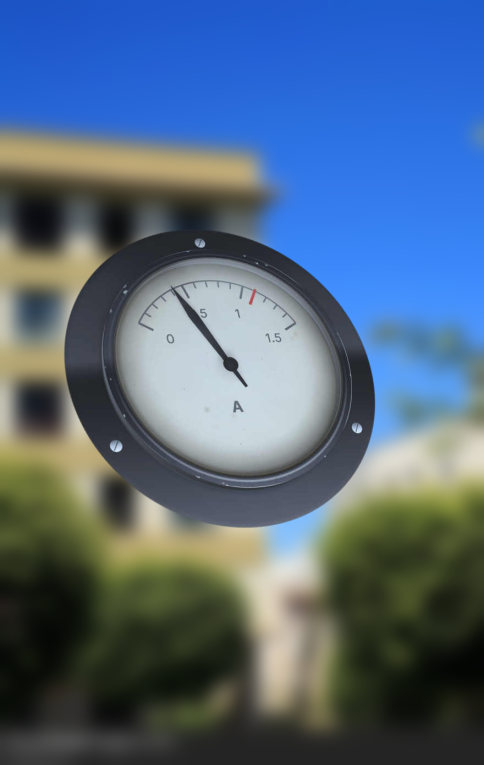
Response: 0.4 A
